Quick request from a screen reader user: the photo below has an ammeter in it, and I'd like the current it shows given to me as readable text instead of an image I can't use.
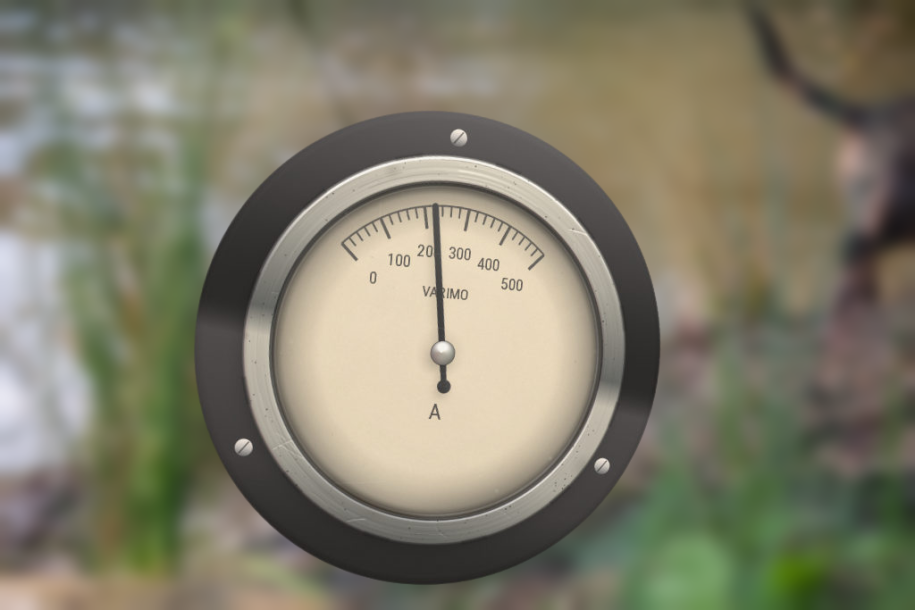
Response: 220 A
